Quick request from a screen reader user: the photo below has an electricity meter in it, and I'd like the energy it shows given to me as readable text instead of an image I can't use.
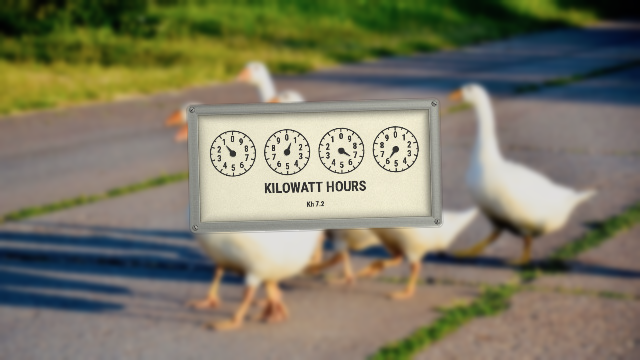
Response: 1066 kWh
